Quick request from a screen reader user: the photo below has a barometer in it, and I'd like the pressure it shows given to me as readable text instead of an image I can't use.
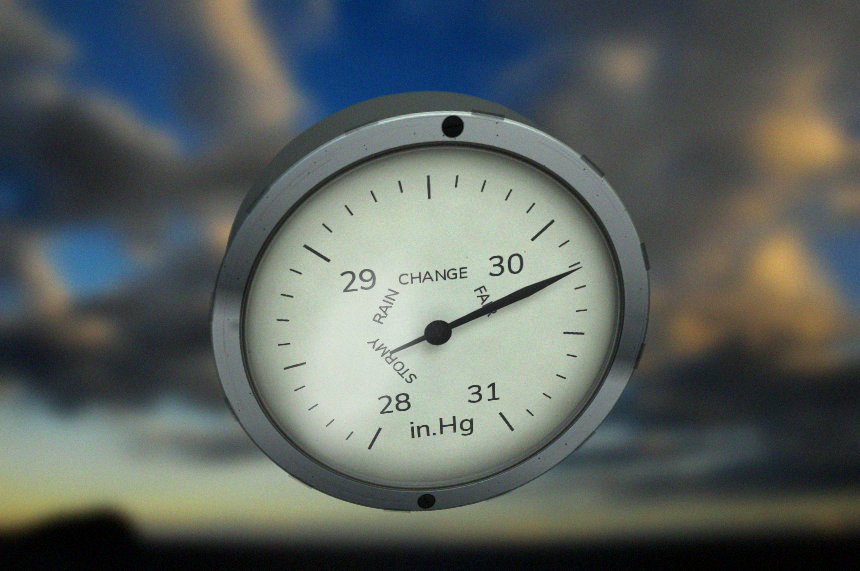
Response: 30.2 inHg
